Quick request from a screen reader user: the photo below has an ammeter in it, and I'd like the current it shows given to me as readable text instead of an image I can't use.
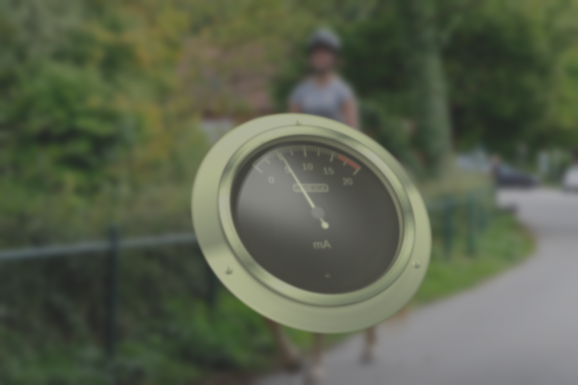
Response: 5 mA
